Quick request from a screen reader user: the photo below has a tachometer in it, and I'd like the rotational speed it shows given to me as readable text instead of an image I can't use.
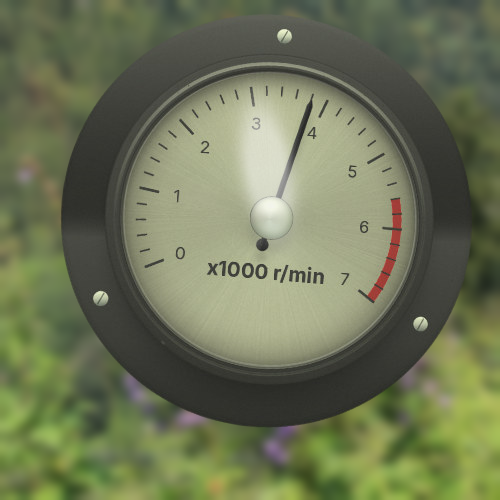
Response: 3800 rpm
